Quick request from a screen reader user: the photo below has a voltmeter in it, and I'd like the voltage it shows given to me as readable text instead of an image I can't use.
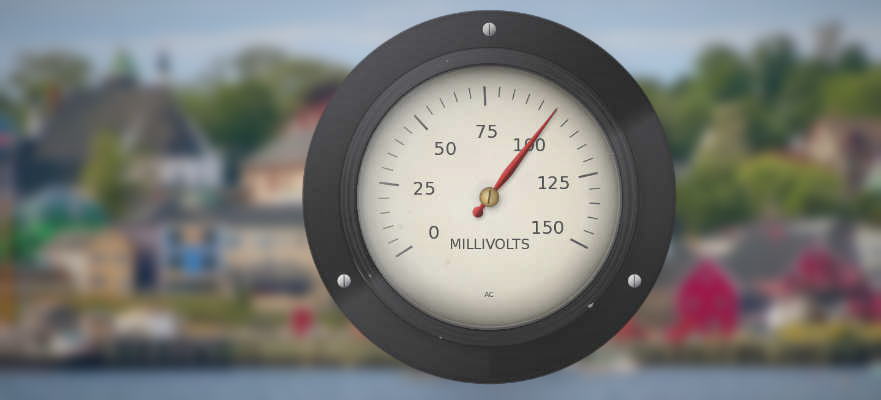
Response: 100 mV
